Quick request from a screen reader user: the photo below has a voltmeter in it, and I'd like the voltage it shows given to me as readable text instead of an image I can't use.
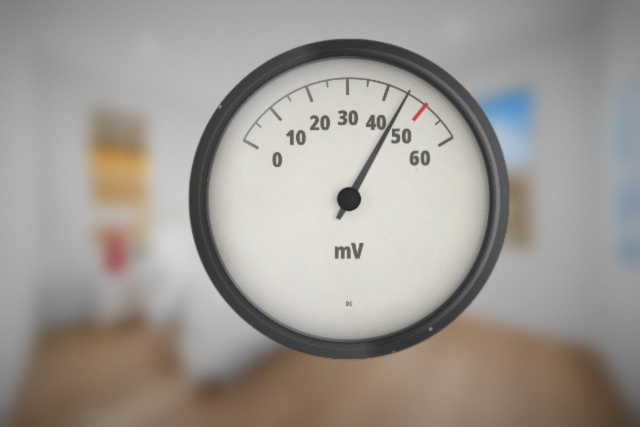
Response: 45 mV
